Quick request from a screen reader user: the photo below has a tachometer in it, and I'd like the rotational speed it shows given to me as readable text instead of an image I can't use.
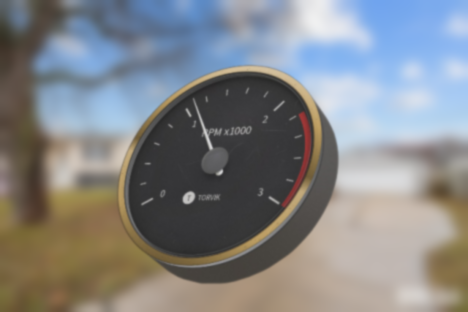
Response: 1100 rpm
